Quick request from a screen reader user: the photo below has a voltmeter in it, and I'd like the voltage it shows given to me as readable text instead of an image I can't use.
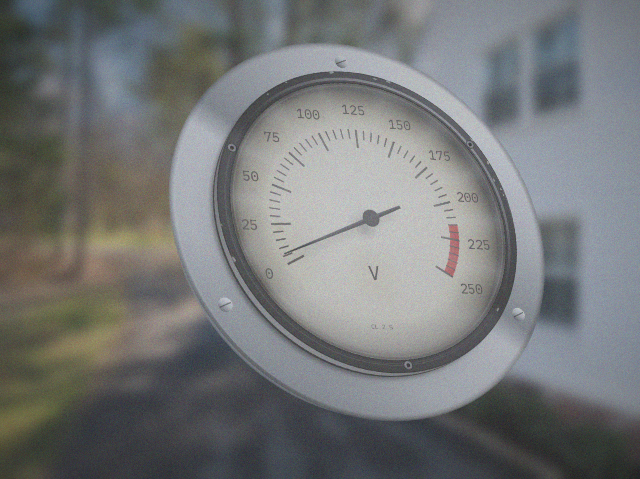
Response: 5 V
